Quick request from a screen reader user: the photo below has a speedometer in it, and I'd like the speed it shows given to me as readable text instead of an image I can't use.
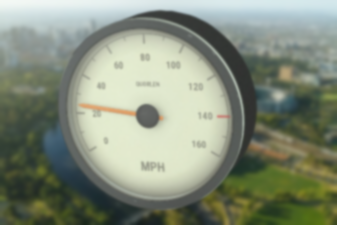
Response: 25 mph
